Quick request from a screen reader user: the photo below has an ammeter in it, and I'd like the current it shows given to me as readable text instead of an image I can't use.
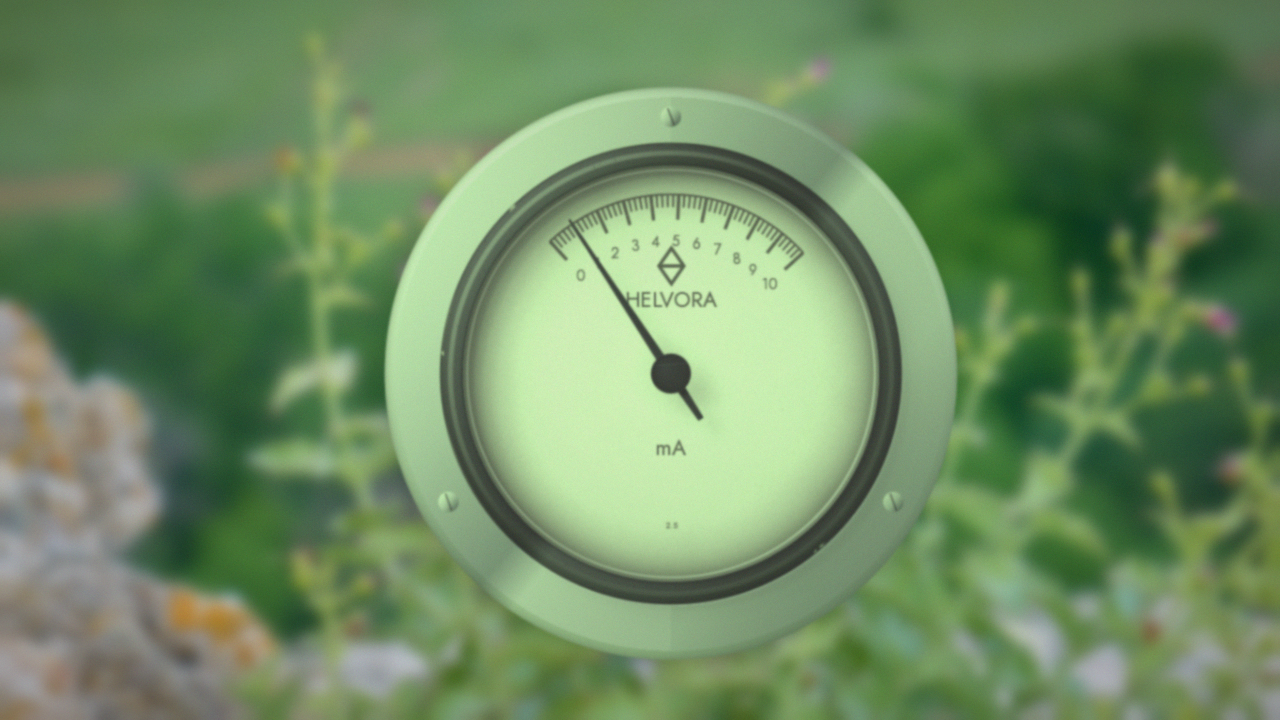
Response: 1 mA
